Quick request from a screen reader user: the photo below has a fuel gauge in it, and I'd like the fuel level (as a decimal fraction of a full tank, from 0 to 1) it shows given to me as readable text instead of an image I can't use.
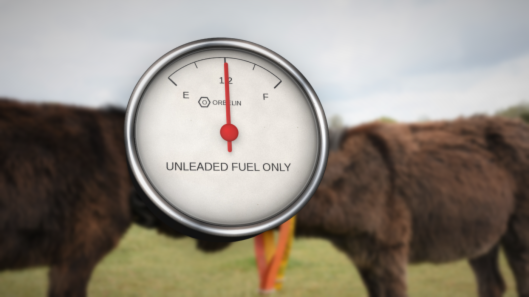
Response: 0.5
